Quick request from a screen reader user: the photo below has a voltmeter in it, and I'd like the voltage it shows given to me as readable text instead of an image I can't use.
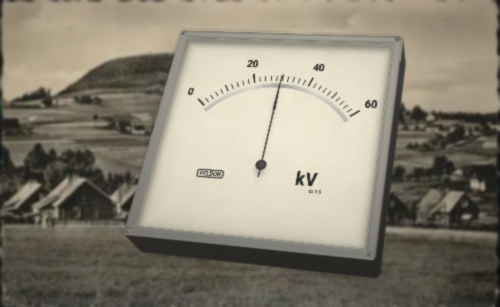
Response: 30 kV
